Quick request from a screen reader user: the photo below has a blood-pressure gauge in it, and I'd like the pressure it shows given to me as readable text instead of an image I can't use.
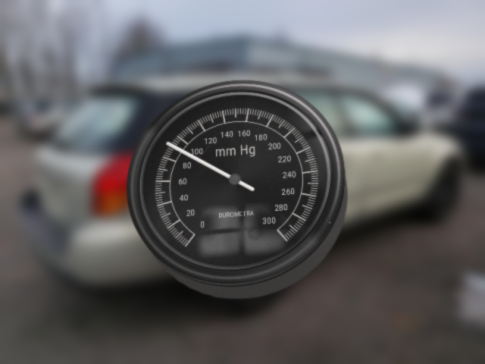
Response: 90 mmHg
